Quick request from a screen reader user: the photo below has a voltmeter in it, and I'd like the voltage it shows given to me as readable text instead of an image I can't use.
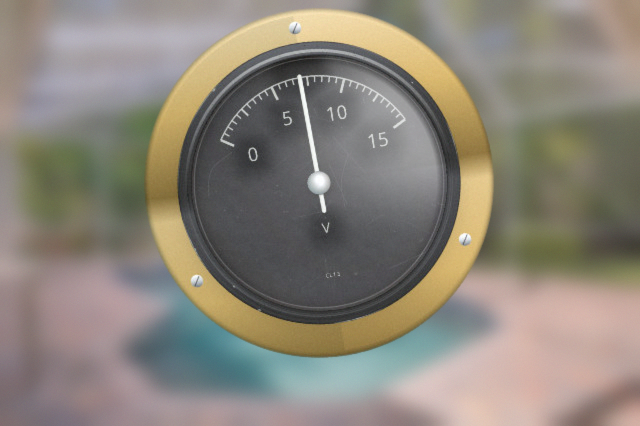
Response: 7 V
